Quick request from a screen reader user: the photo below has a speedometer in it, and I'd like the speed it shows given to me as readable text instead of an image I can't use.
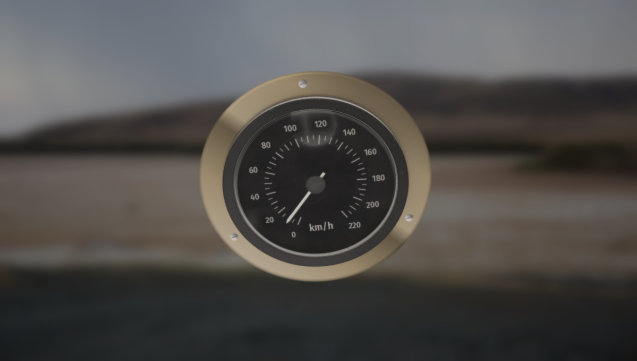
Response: 10 km/h
